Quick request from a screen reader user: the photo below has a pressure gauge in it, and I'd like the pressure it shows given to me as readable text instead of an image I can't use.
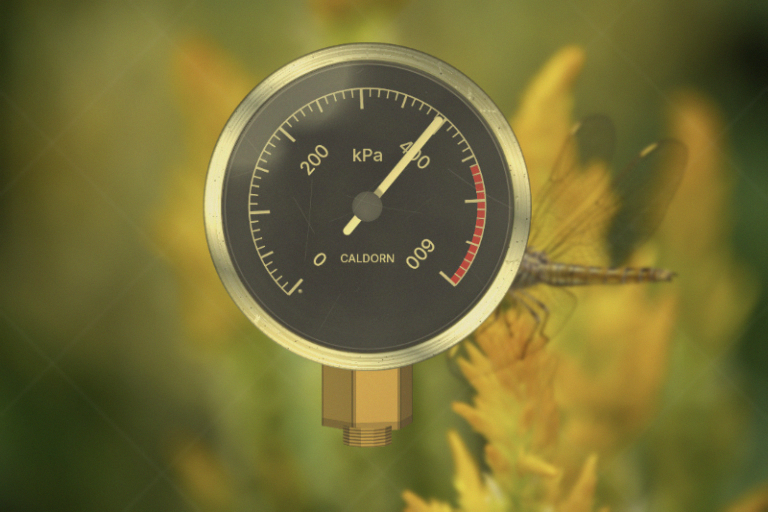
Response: 395 kPa
